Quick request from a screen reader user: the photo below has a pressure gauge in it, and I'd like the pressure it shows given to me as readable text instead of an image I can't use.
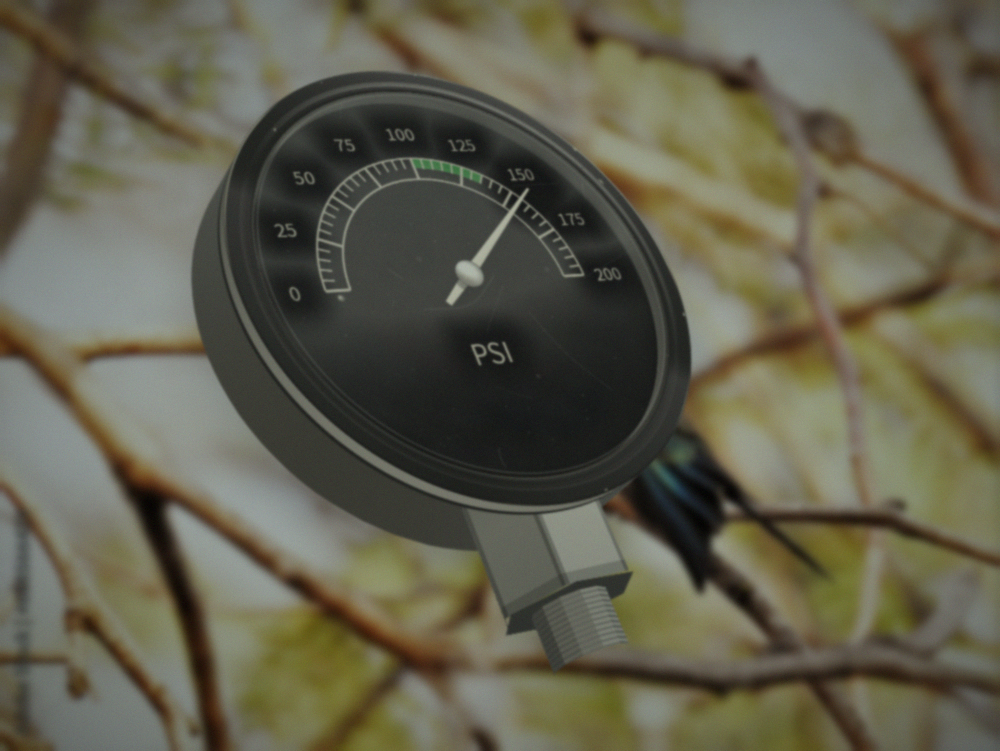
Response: 155 psi
